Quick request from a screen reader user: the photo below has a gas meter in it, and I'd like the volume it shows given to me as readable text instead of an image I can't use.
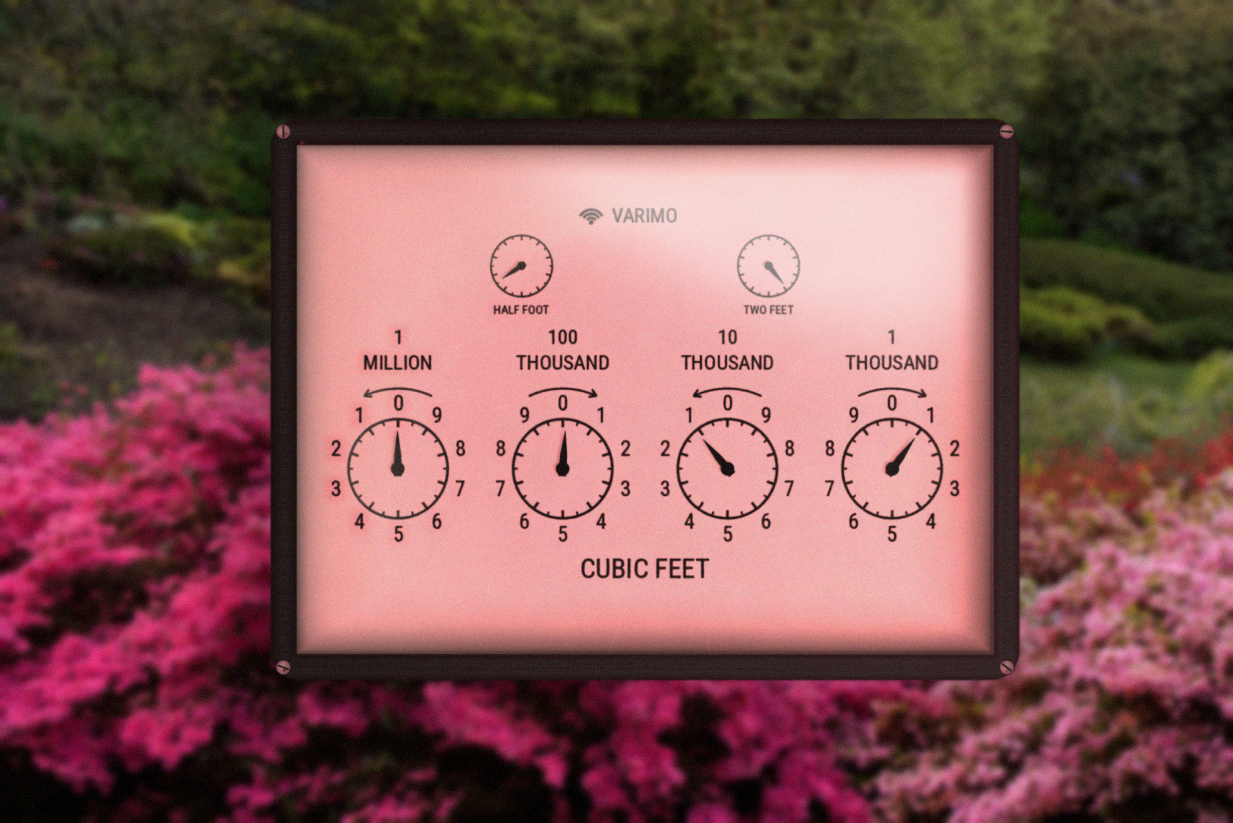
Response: 1100 ft³
